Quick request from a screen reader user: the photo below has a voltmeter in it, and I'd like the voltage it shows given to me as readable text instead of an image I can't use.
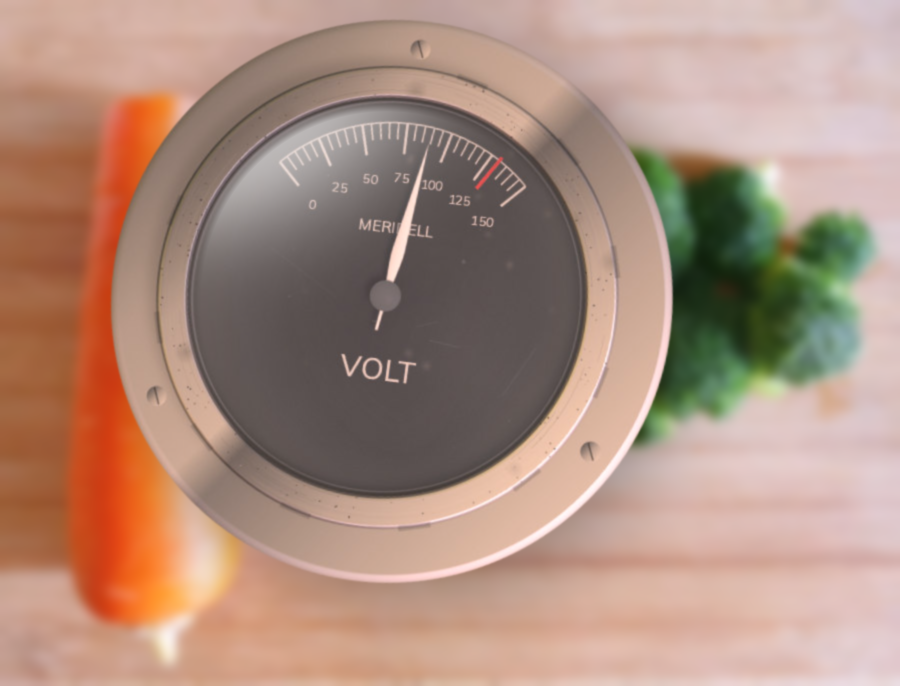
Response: 90 V
